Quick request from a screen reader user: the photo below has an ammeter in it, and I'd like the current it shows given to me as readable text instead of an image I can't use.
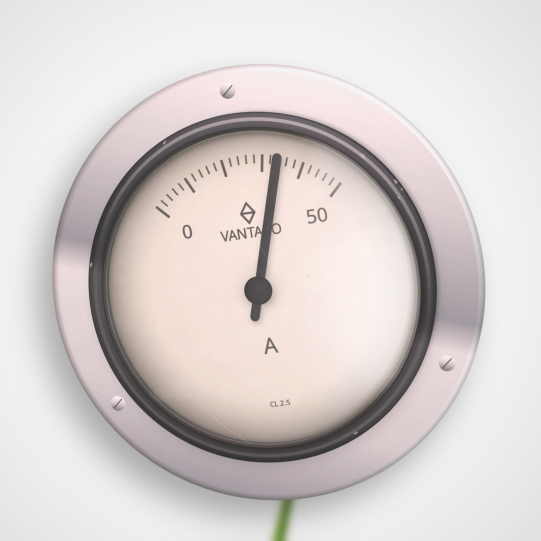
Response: 34 A
